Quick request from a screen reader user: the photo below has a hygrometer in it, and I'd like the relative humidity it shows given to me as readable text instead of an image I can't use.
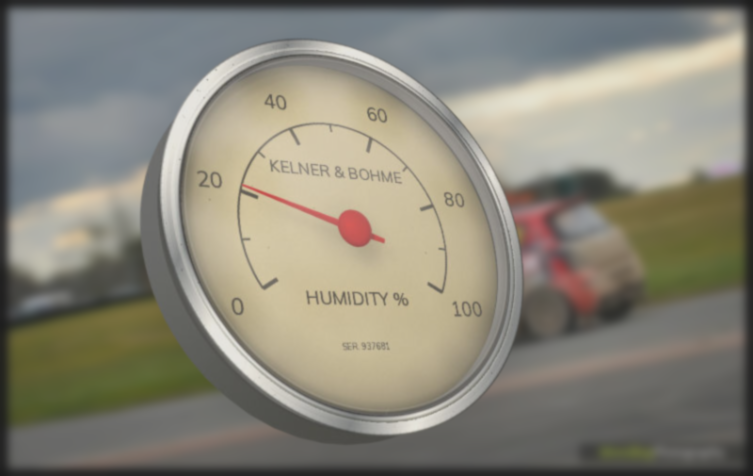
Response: 20 %
